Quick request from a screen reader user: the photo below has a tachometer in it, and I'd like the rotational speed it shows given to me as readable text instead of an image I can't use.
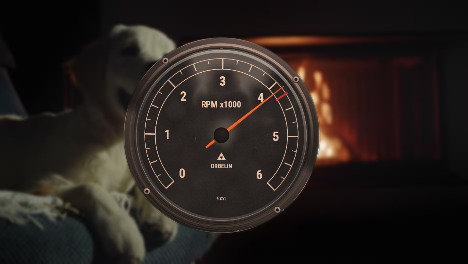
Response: 4125 rpm
